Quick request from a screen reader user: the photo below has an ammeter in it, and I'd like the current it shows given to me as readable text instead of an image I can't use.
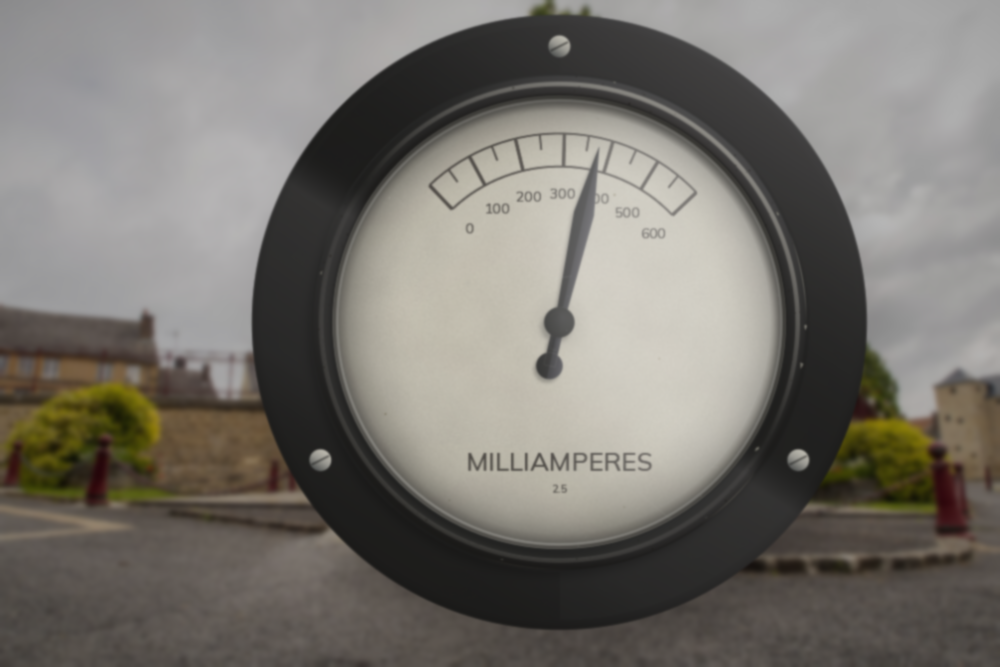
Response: 375 mA
